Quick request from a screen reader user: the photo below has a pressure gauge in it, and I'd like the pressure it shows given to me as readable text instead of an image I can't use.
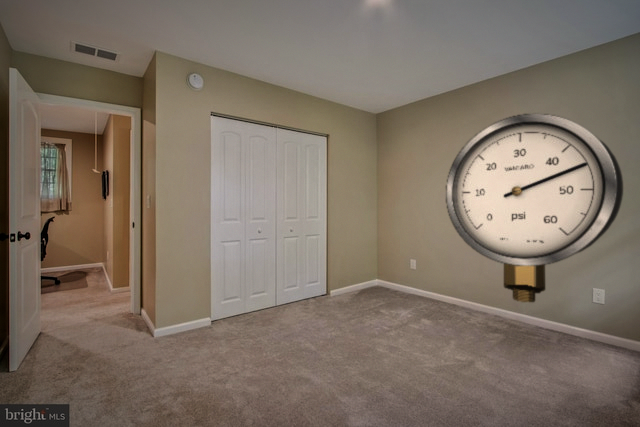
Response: 45 psi
